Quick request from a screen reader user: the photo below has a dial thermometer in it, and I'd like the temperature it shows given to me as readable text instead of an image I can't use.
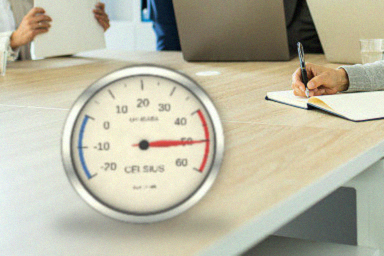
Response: 50 °C
